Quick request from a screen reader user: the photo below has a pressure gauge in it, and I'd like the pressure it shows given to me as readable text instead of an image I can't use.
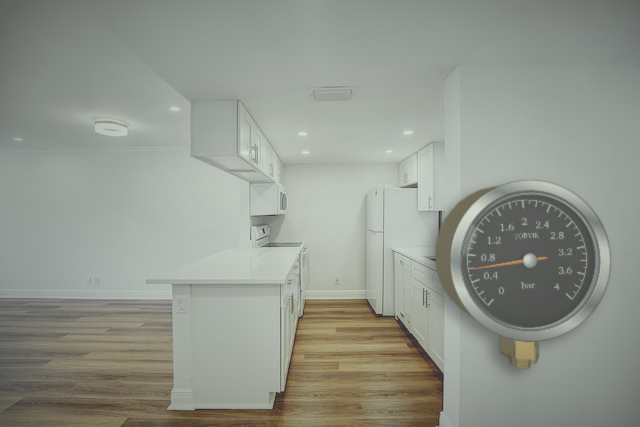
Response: 0.6 bar
